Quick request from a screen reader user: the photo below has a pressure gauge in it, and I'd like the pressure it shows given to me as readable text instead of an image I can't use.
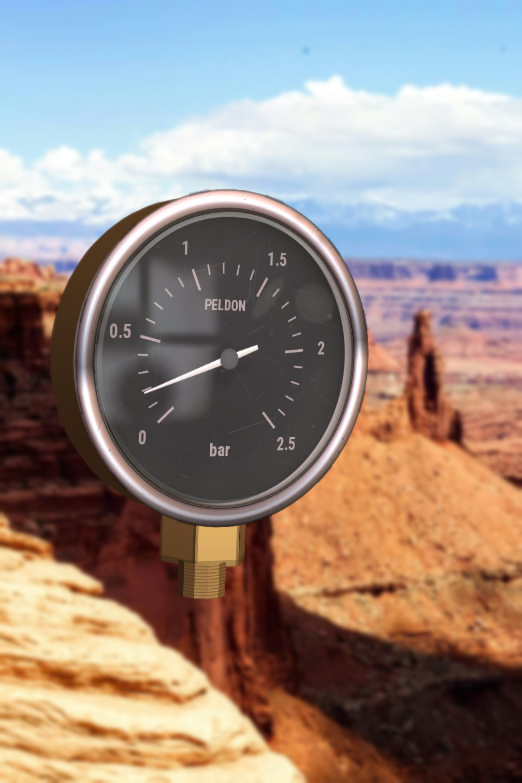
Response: 0.2 bar
